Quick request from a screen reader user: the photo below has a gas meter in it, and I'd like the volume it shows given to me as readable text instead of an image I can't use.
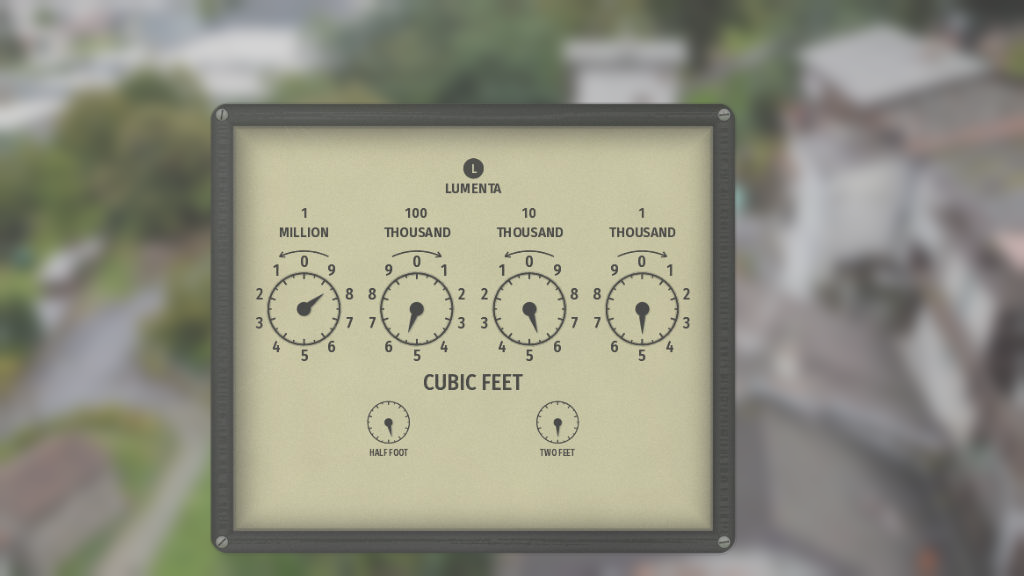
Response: 855500 ft³
